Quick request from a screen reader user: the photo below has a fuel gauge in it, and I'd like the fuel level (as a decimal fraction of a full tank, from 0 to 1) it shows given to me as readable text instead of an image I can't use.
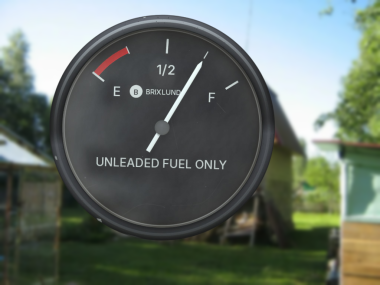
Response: 0.75
